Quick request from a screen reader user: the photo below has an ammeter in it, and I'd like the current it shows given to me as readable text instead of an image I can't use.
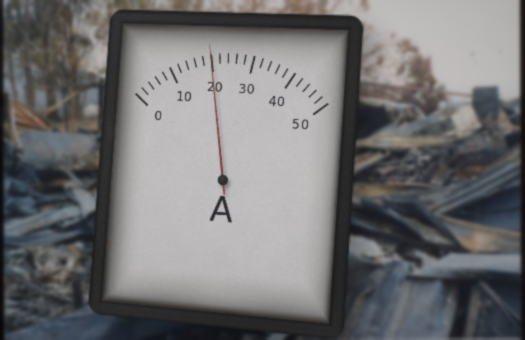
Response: 20 A
